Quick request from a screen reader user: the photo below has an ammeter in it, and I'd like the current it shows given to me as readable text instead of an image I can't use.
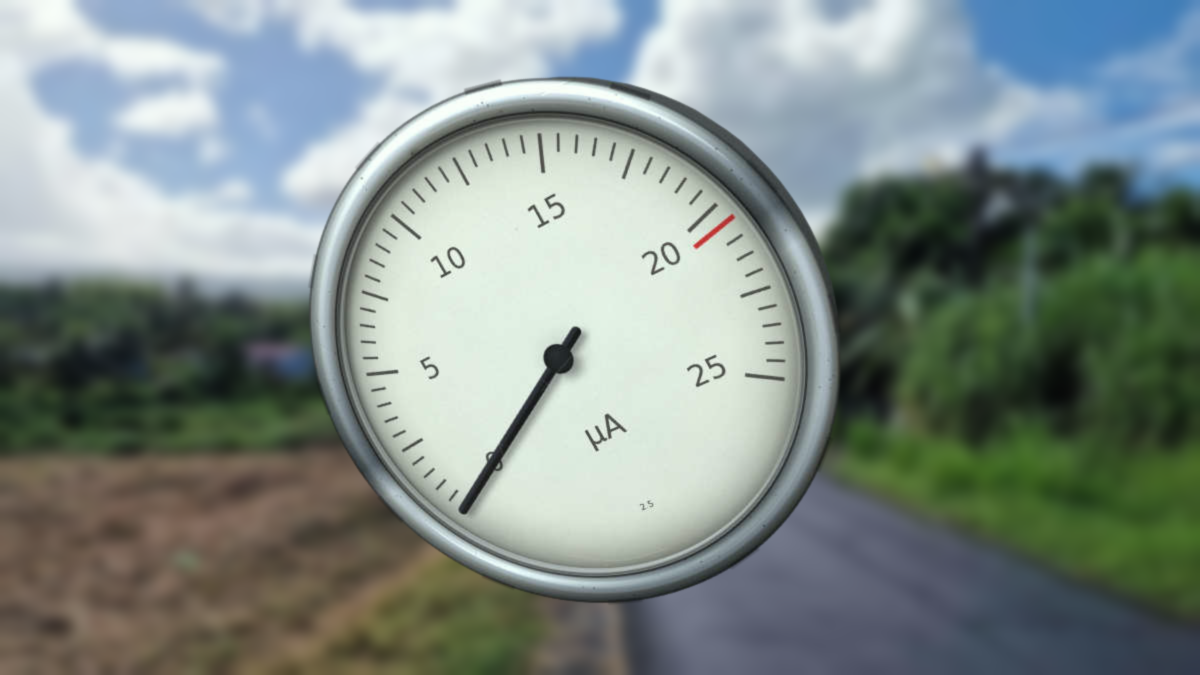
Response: 0 µA
